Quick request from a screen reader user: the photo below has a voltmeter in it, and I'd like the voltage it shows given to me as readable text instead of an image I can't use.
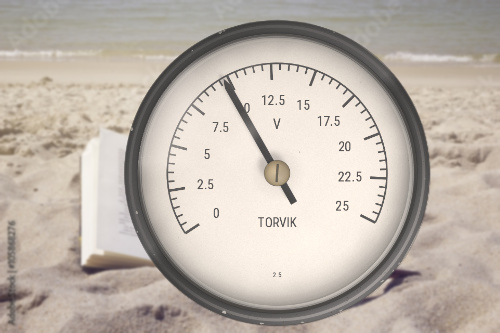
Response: 9.75 V
